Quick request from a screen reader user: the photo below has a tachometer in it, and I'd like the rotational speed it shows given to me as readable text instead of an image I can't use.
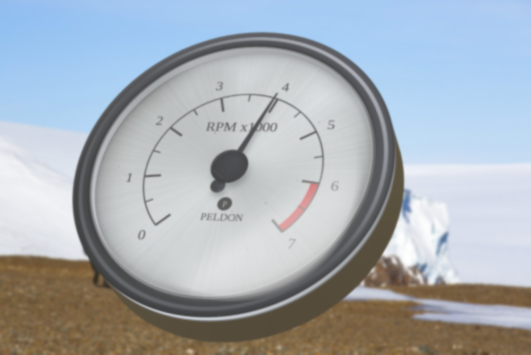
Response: 4000 rpm
